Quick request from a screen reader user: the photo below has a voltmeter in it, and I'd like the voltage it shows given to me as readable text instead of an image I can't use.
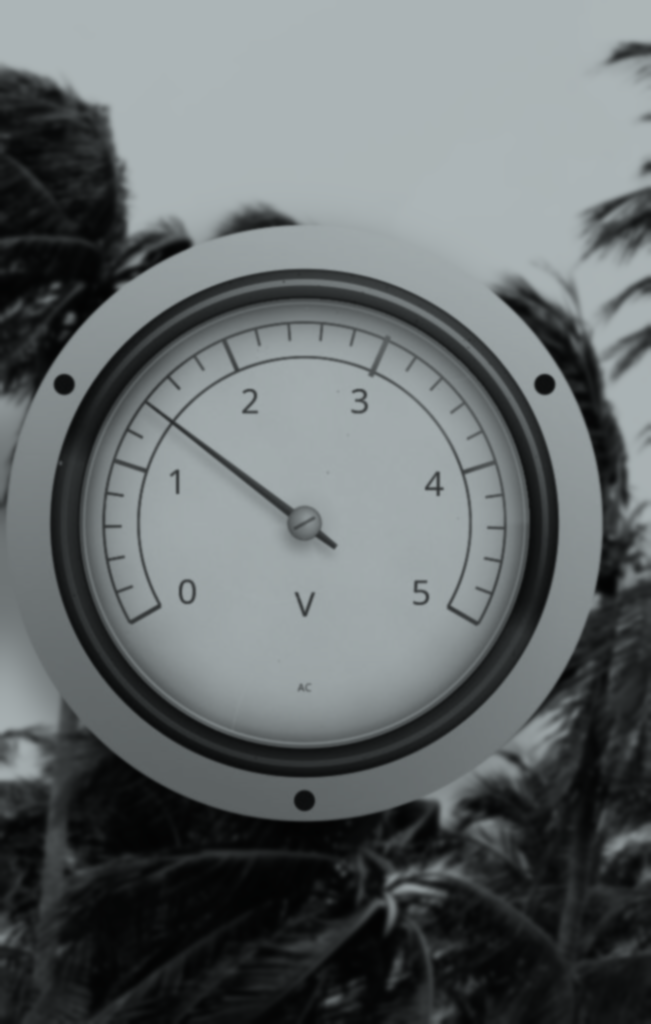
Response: 1.4 V
